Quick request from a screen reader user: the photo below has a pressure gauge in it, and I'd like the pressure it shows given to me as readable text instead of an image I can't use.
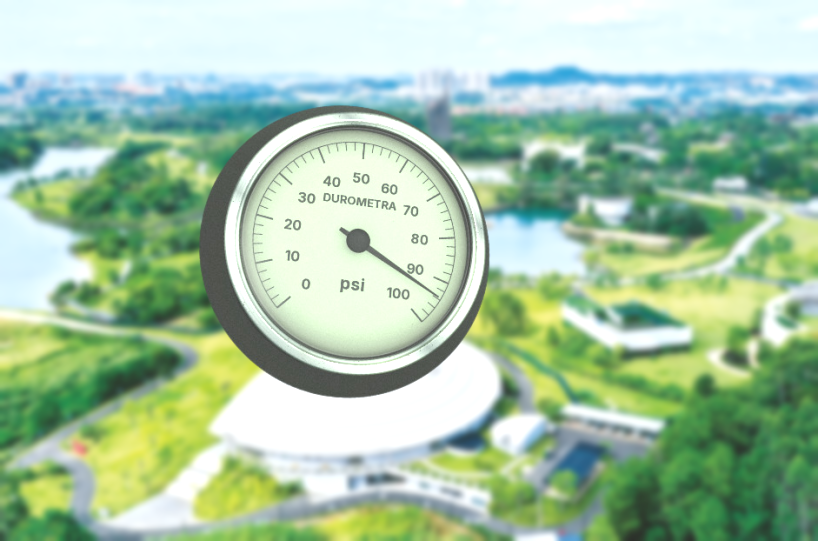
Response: 94 psi
